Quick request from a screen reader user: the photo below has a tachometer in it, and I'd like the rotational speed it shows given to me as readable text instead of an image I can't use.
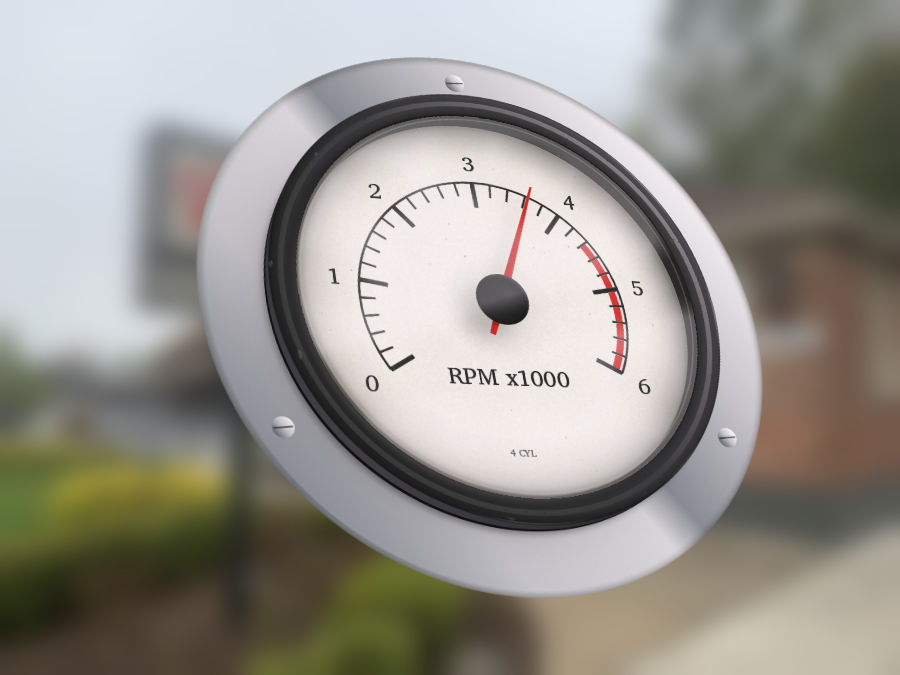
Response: 3600 rpm
